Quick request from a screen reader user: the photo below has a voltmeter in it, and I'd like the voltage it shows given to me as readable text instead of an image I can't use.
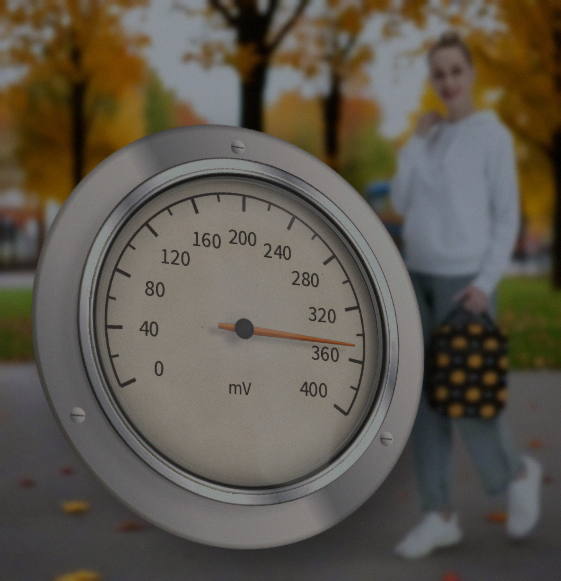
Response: 350 mV
